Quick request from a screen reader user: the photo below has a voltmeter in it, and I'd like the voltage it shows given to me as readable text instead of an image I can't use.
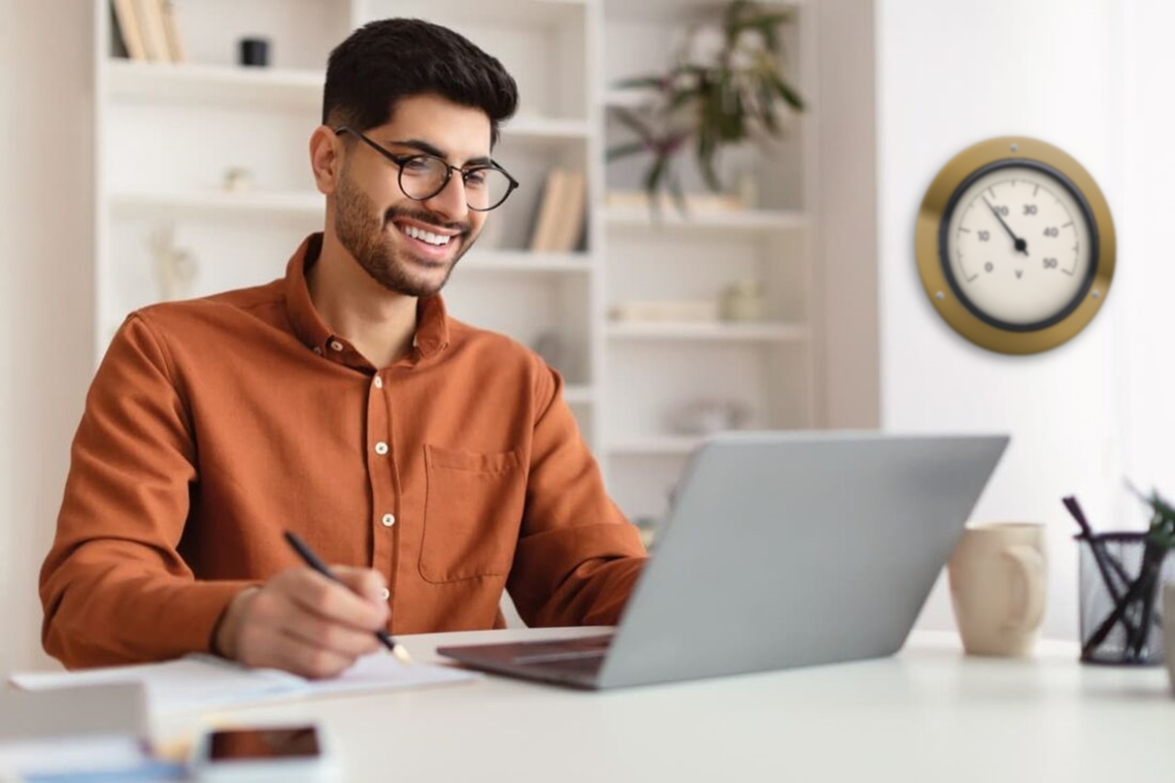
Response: 17.5 V
